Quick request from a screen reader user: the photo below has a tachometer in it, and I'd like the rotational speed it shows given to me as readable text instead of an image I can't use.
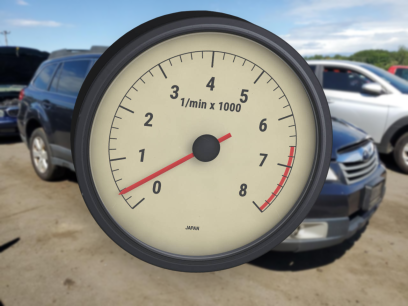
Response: 400 rpm
